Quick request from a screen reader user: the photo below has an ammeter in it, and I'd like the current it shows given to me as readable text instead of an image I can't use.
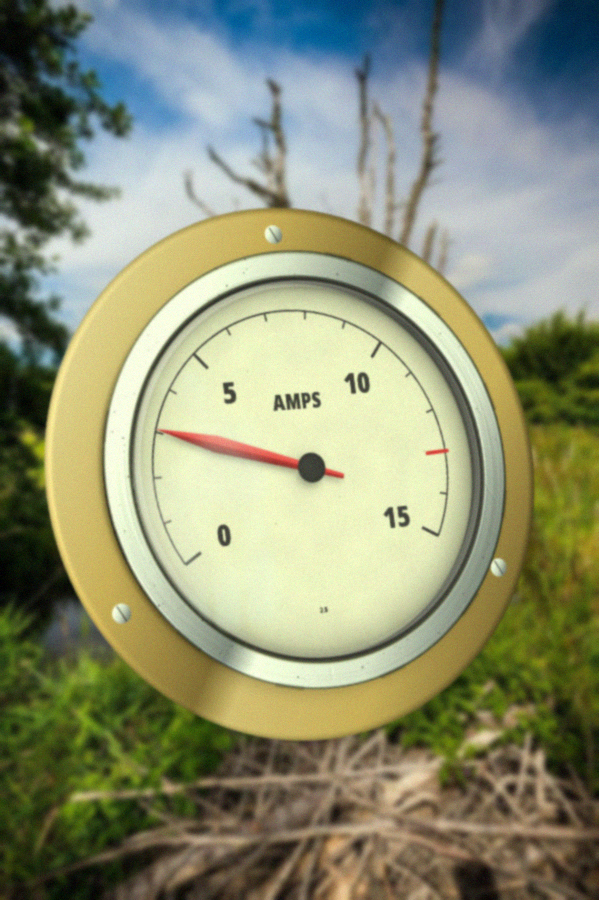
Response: 3 A
